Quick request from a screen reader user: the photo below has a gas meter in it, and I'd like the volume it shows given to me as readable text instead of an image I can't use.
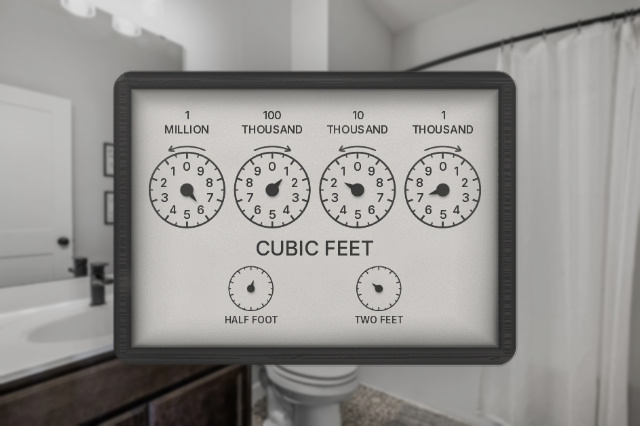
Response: 611700 ft³
